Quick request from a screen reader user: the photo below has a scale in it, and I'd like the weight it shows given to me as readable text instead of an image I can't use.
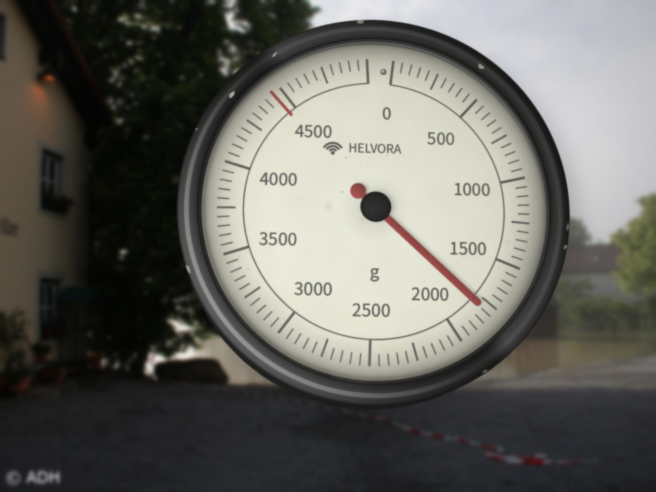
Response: 1800 g
